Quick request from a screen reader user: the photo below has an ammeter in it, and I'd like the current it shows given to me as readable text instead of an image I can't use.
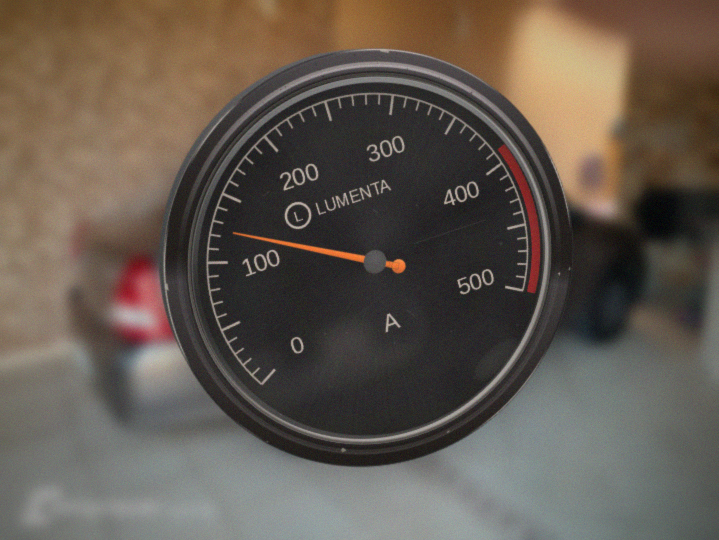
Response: 125 A
